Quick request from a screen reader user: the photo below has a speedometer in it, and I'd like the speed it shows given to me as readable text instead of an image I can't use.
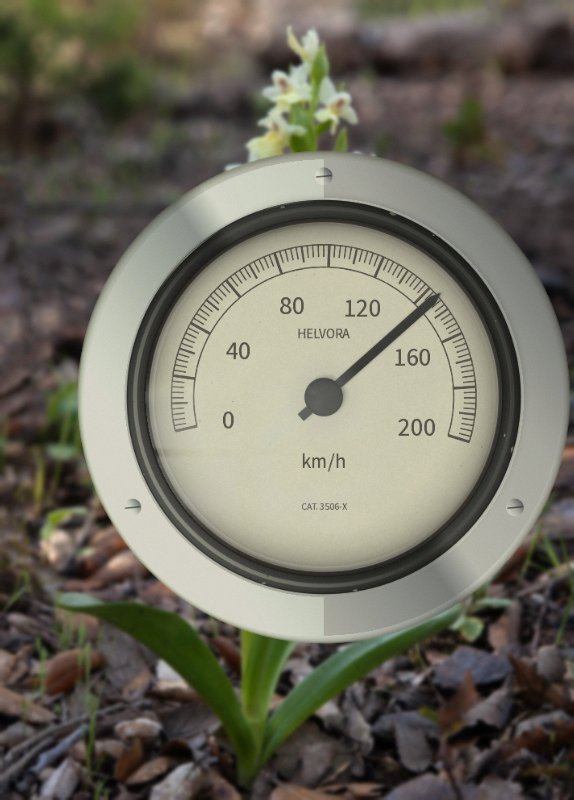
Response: 144 km/h
